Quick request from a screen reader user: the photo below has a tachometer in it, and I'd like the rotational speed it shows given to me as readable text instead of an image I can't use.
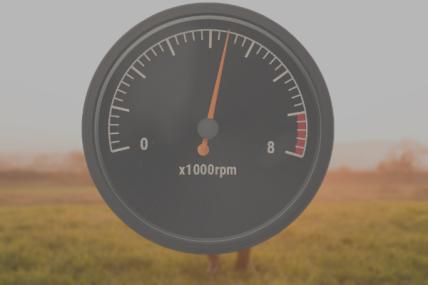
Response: 4400 rpm
